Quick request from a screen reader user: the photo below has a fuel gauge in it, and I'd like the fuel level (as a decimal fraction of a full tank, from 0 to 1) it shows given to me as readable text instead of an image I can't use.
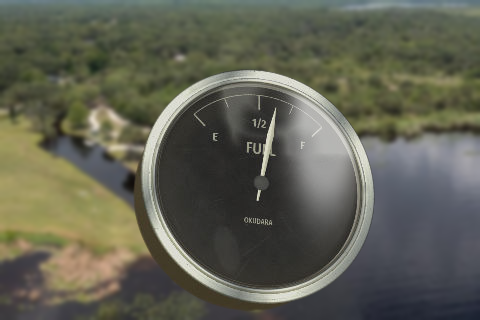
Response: 0.625
